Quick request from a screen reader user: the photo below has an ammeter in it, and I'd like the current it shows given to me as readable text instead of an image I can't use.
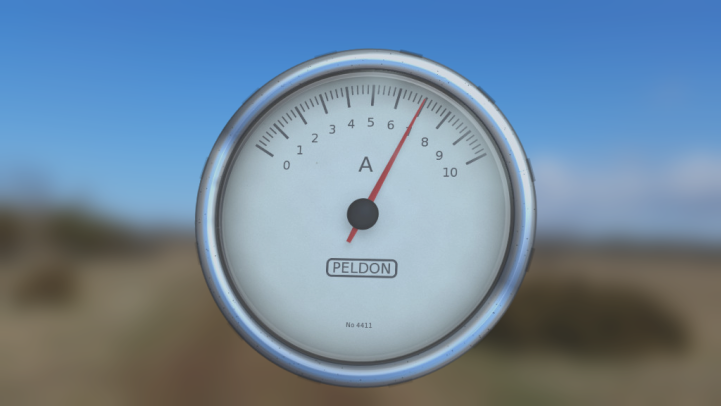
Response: 7 A
